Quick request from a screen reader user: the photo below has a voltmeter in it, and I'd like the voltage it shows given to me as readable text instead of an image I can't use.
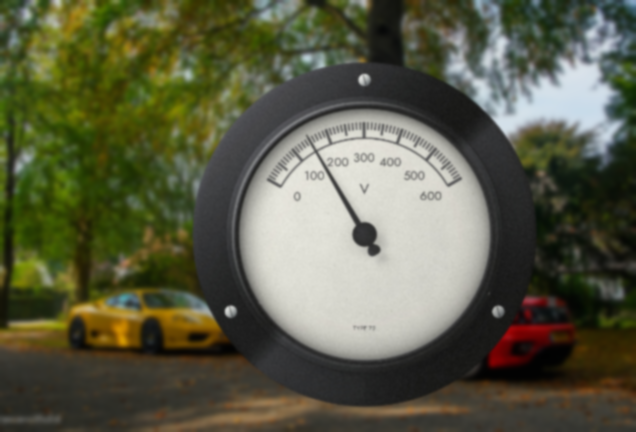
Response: 150 V
